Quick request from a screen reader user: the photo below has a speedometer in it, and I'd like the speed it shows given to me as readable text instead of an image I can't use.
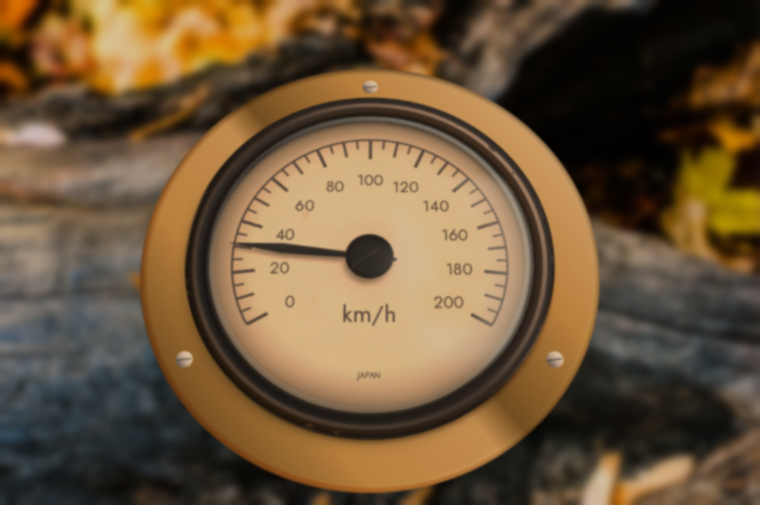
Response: 30 km/h
